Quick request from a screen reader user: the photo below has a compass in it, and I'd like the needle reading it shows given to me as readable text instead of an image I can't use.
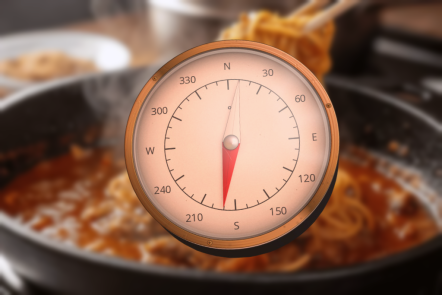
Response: 190 °
